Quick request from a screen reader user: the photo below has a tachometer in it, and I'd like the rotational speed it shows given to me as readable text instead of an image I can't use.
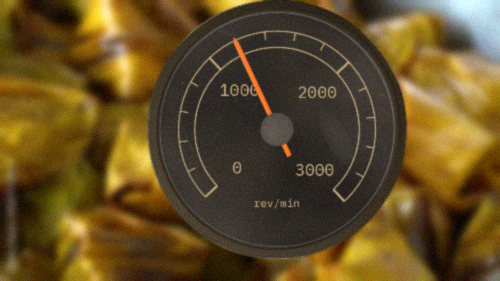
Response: 1200 rpm
